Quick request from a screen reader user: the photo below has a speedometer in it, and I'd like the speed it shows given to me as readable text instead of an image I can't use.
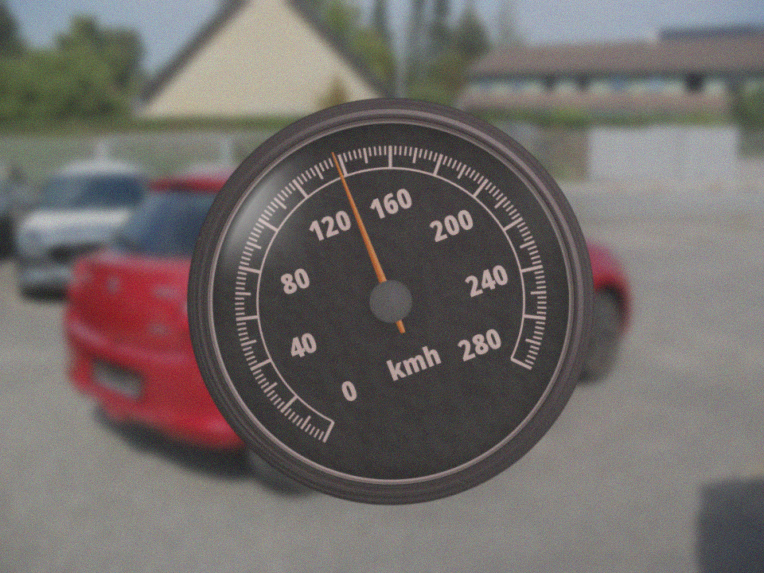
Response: 138 km/h
